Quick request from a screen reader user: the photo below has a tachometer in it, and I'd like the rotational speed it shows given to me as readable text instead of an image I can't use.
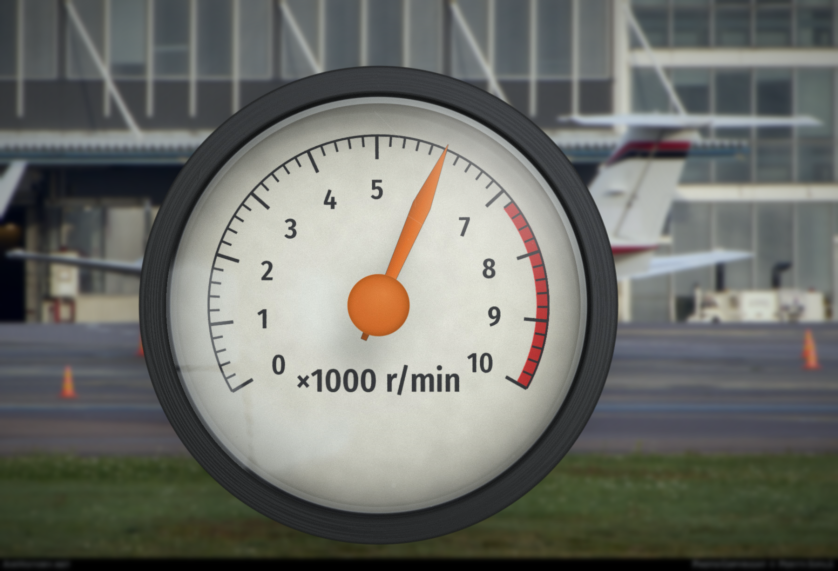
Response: 6000 rpm
